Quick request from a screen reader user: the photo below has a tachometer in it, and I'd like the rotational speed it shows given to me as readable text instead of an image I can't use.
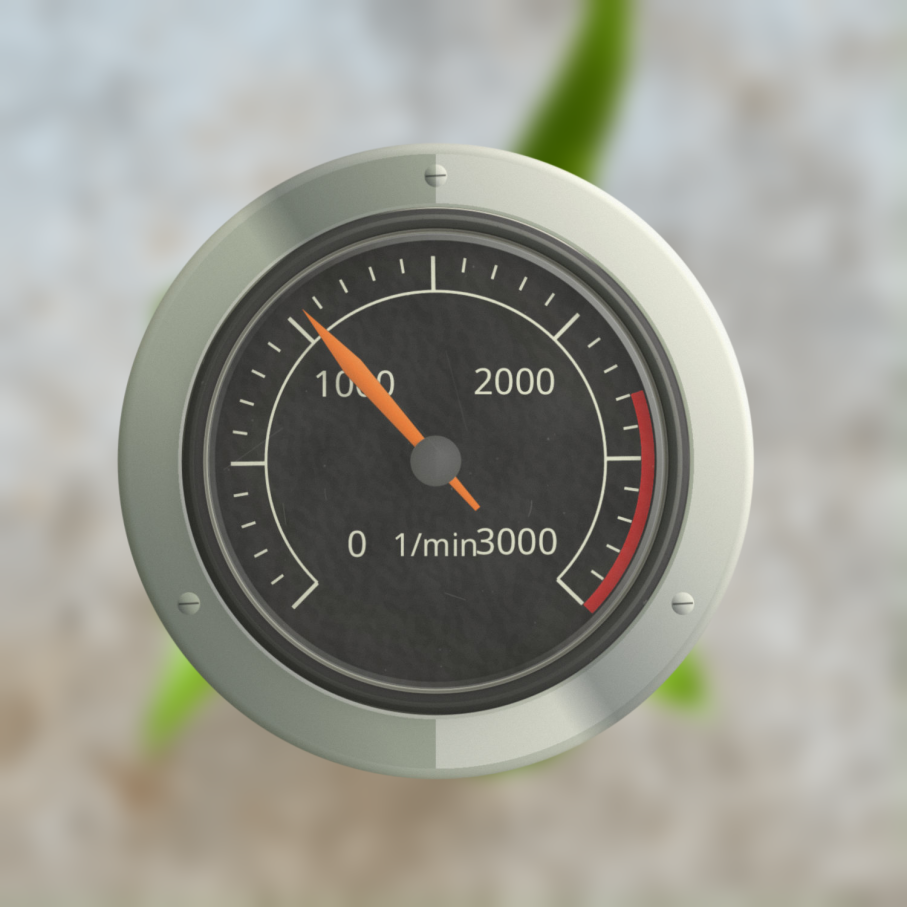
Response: 1050 rpm
